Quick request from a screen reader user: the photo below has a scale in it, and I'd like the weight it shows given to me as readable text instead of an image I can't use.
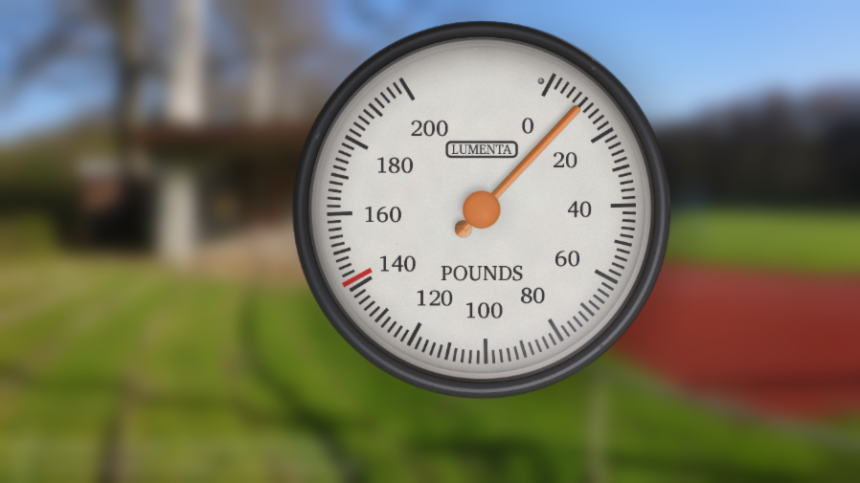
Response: 10 lb
